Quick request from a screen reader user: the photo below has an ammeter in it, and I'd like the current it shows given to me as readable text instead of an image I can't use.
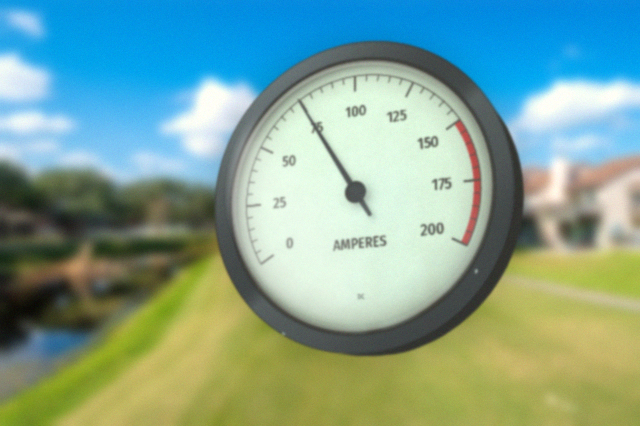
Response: 75 A
